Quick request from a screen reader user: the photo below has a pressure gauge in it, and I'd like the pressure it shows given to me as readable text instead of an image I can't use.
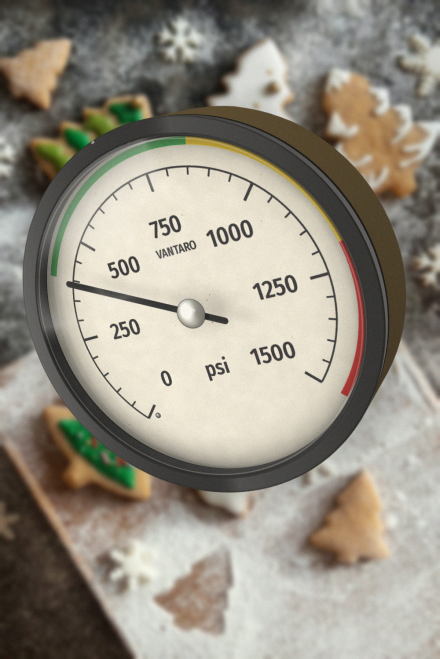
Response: 400 psi
